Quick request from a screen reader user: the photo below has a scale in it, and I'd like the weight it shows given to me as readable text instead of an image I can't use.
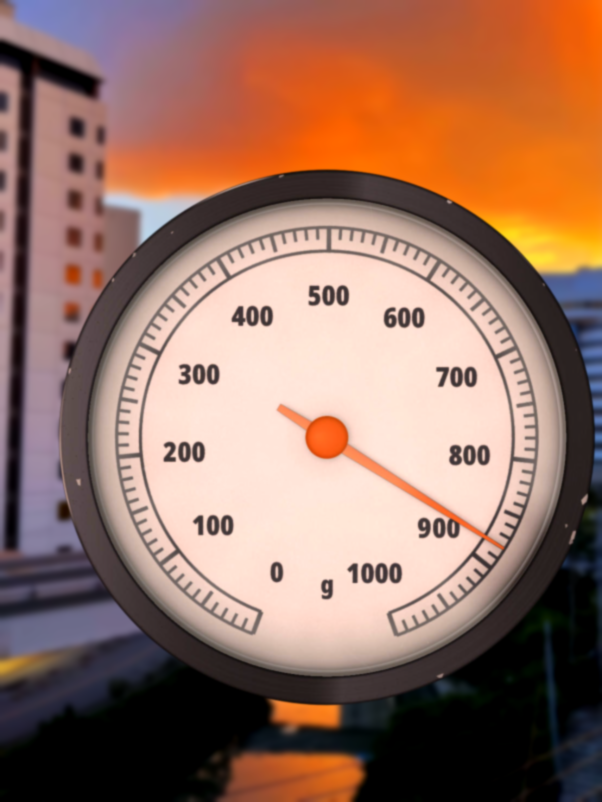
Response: 880 g
